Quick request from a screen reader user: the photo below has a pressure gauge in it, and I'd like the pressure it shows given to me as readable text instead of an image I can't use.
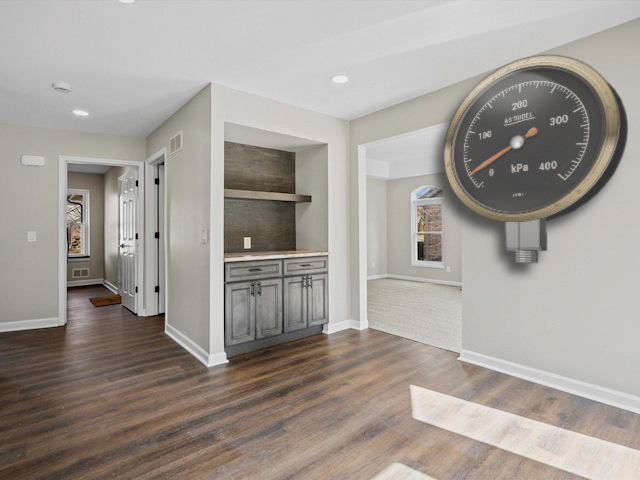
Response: 25 kPa
